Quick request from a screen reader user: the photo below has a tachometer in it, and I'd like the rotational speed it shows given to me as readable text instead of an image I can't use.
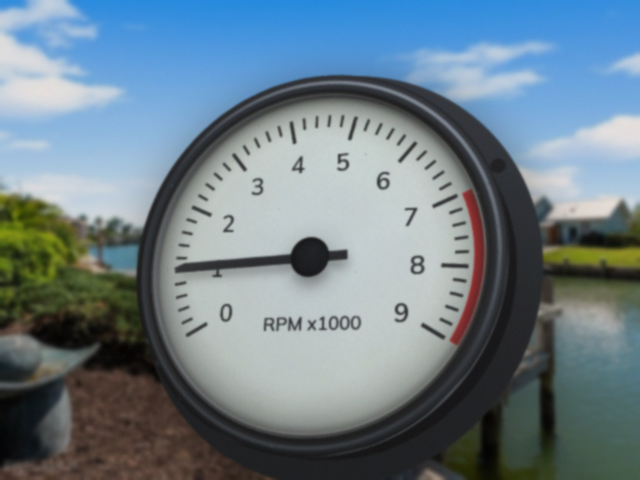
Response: 1000 rpm
